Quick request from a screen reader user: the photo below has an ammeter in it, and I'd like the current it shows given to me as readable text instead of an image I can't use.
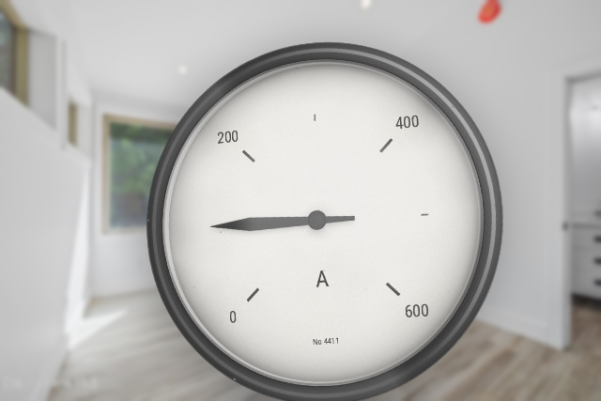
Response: 100 A
